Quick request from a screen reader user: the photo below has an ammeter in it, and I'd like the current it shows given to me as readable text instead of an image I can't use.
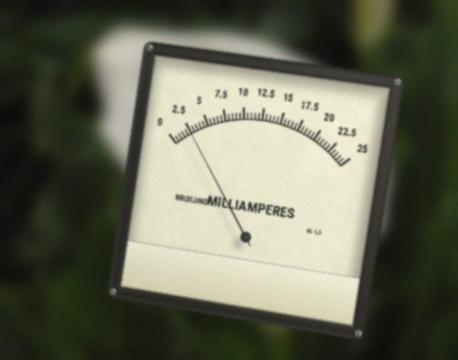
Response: 2.5 mA
